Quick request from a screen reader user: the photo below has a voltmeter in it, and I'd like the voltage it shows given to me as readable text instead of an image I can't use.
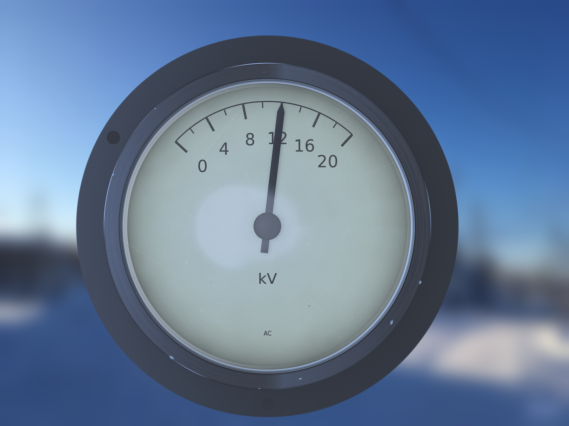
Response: 12 kV
